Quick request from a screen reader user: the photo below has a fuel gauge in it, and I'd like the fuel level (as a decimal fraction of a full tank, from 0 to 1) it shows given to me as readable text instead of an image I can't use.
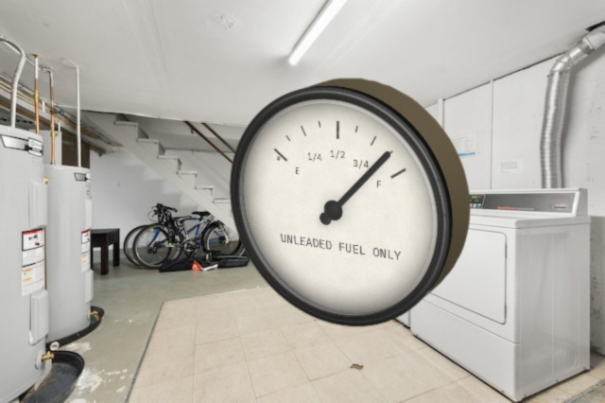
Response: 0.875
